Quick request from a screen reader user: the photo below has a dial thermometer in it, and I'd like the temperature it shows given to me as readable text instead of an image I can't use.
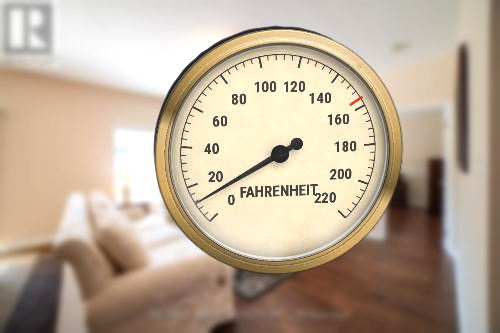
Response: 12 °F
